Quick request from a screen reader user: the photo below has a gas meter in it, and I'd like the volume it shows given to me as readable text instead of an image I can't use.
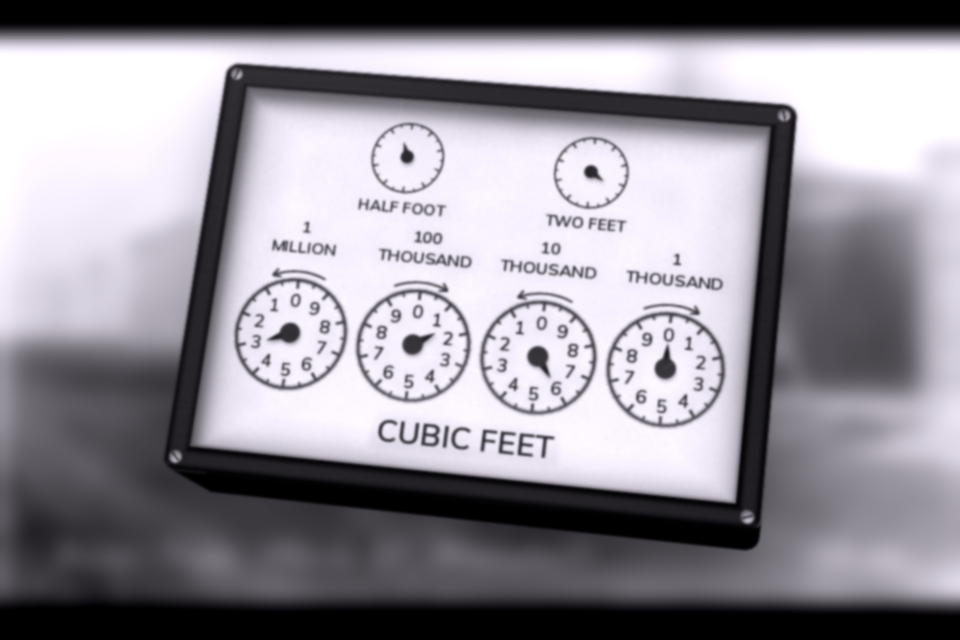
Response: 316000 ft³
